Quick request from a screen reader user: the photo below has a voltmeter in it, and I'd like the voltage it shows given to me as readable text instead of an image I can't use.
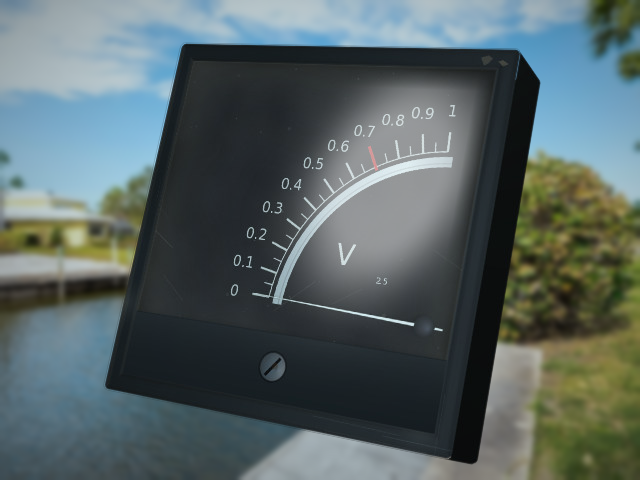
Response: 0 V
